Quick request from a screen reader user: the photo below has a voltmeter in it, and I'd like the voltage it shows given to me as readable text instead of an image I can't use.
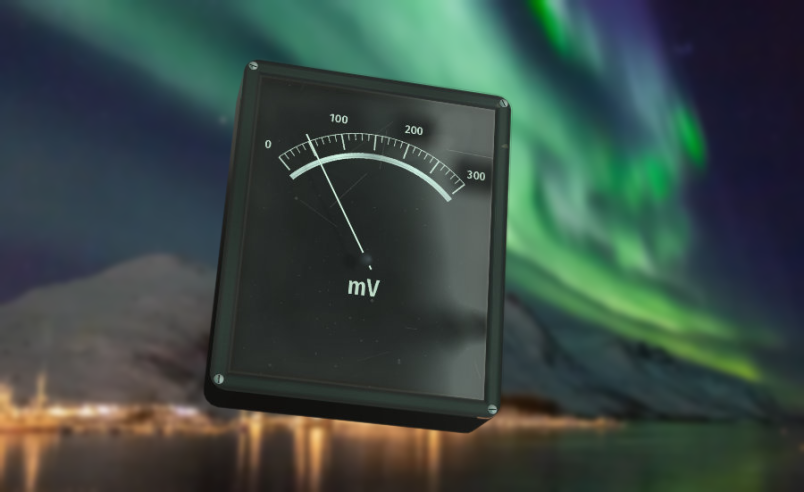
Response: 50 mV
